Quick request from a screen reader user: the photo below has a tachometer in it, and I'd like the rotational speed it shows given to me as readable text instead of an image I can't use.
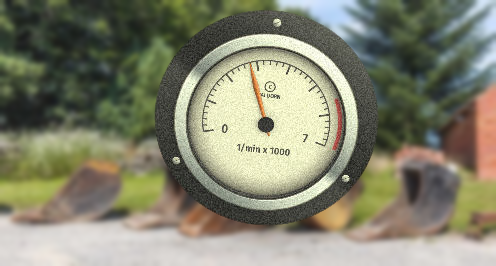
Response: 2800 rpm
